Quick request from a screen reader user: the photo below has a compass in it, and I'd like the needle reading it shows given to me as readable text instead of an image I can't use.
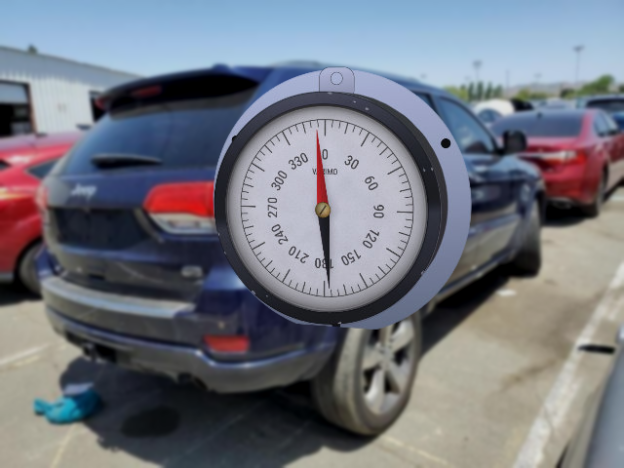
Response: 355 °
